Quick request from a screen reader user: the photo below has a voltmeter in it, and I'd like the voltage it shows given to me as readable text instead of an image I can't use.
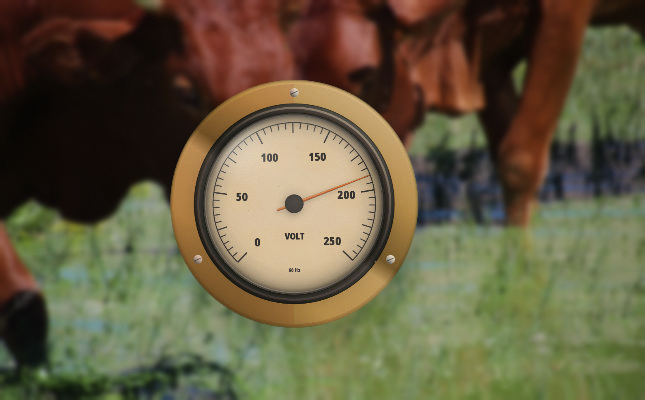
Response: 190 V
